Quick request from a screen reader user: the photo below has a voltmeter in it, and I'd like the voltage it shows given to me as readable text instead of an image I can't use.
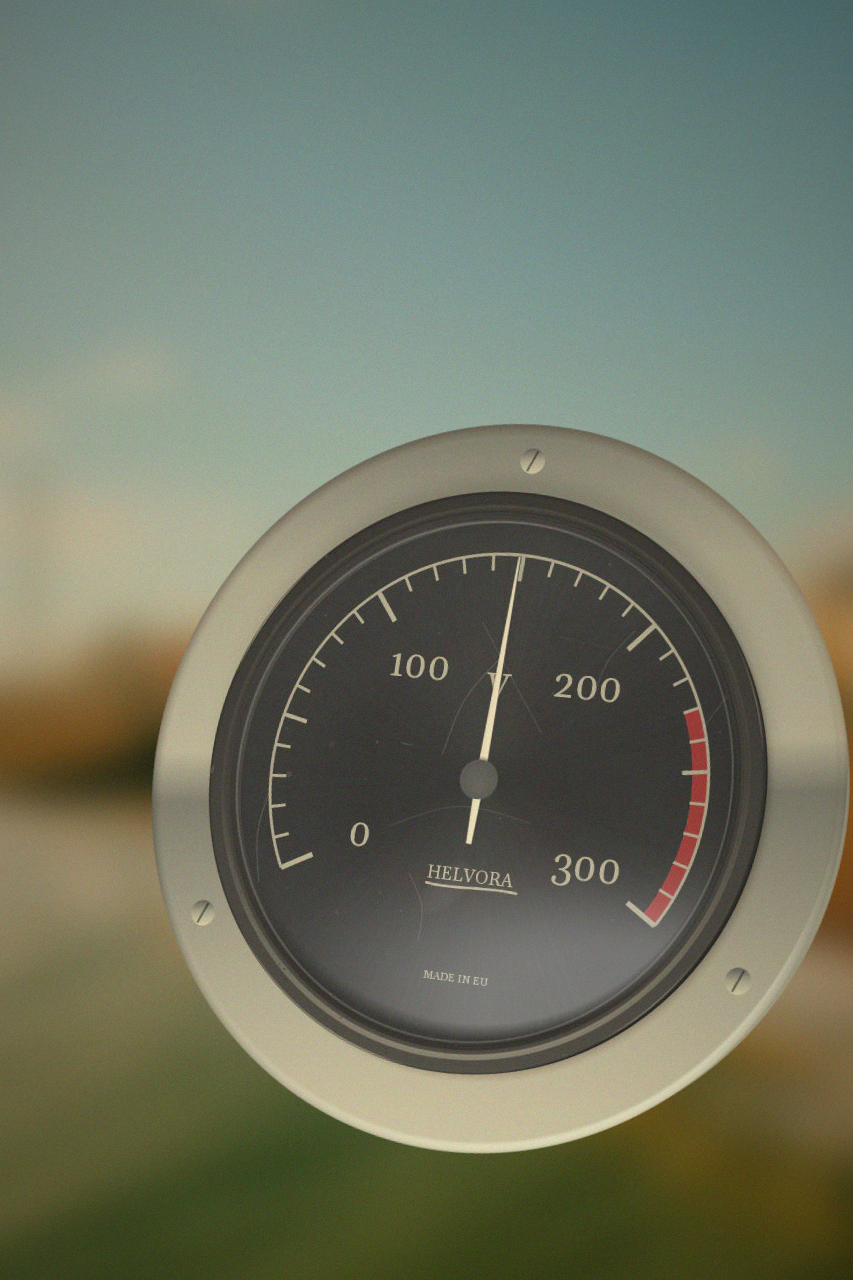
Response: 150 V
